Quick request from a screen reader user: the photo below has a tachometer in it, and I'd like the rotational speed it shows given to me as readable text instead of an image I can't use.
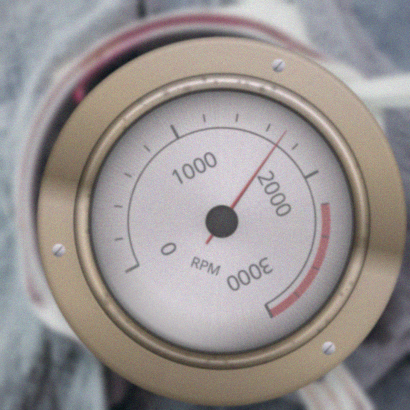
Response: 1700 rpm
